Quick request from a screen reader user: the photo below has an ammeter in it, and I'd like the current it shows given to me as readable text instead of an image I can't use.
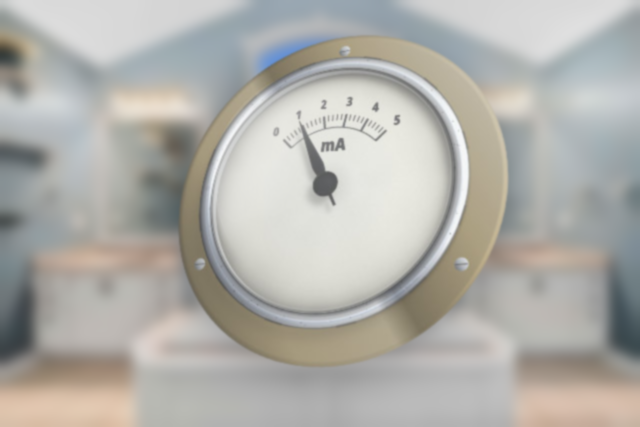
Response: 1 mA
